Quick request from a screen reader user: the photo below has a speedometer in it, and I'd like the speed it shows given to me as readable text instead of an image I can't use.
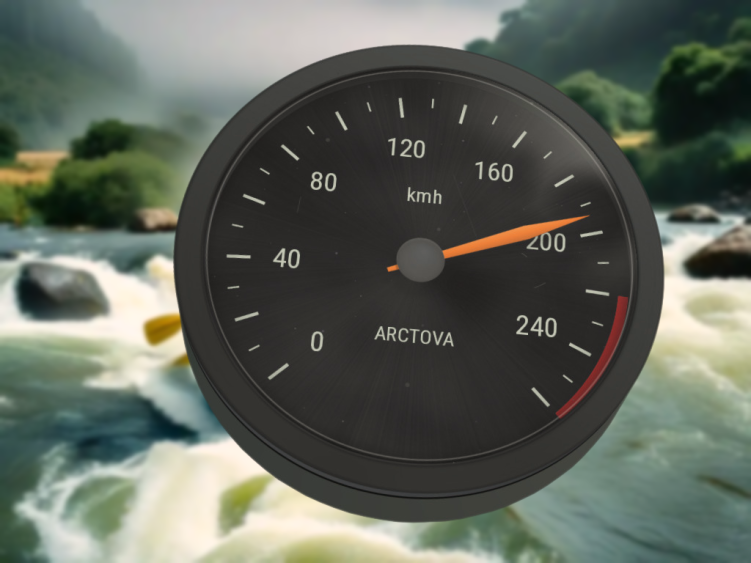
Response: 195 km/h
